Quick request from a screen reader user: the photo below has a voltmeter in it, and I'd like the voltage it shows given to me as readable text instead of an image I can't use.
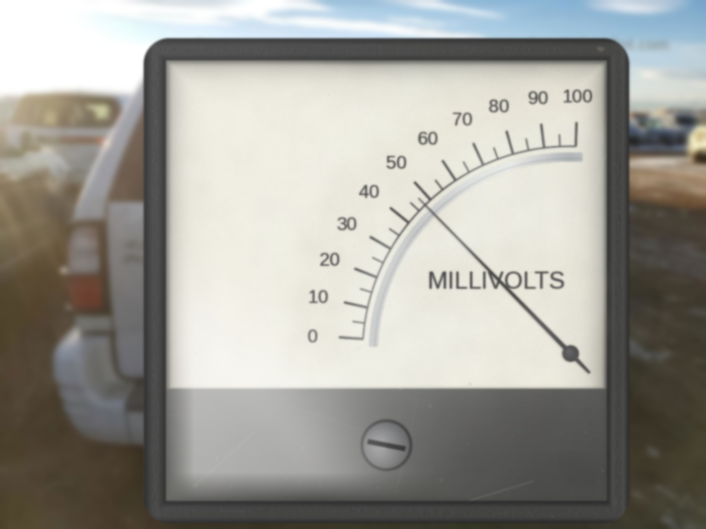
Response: 47.5 mV
